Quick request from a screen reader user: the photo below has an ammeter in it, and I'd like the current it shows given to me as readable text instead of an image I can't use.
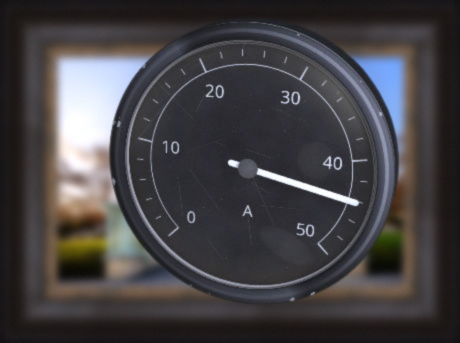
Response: 44 A
